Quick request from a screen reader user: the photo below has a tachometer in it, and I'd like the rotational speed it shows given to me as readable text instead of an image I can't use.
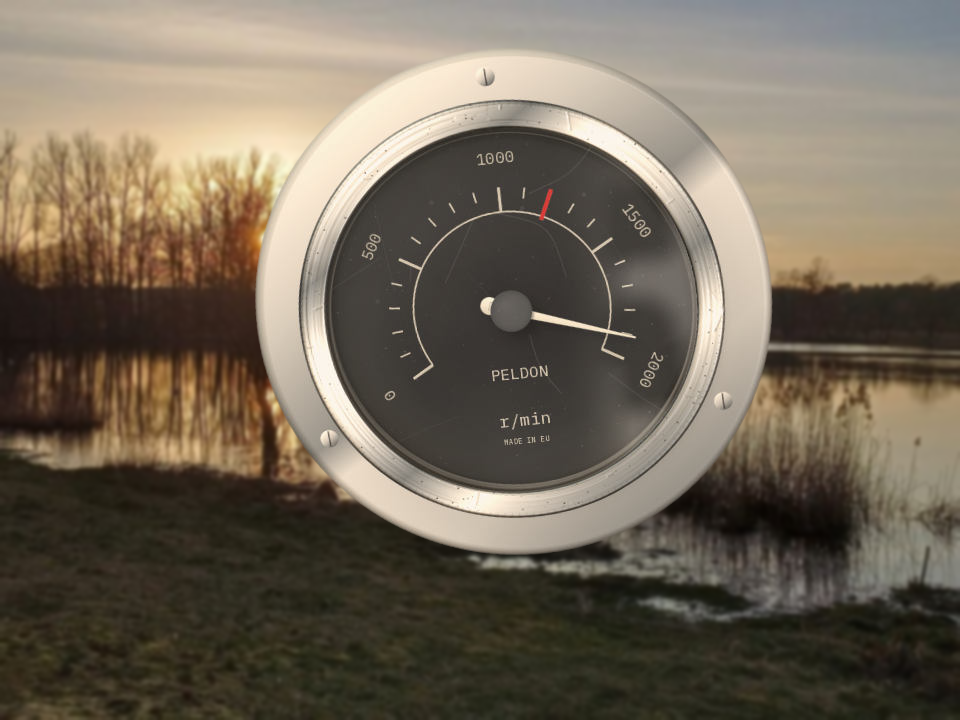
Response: 1900 rpm
